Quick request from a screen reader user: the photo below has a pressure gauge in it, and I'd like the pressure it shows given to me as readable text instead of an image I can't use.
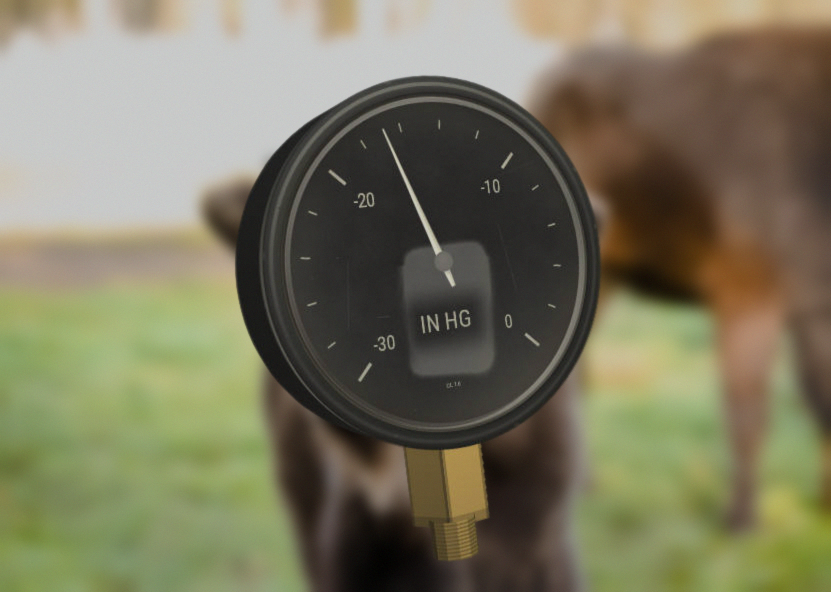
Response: -17 inHg
